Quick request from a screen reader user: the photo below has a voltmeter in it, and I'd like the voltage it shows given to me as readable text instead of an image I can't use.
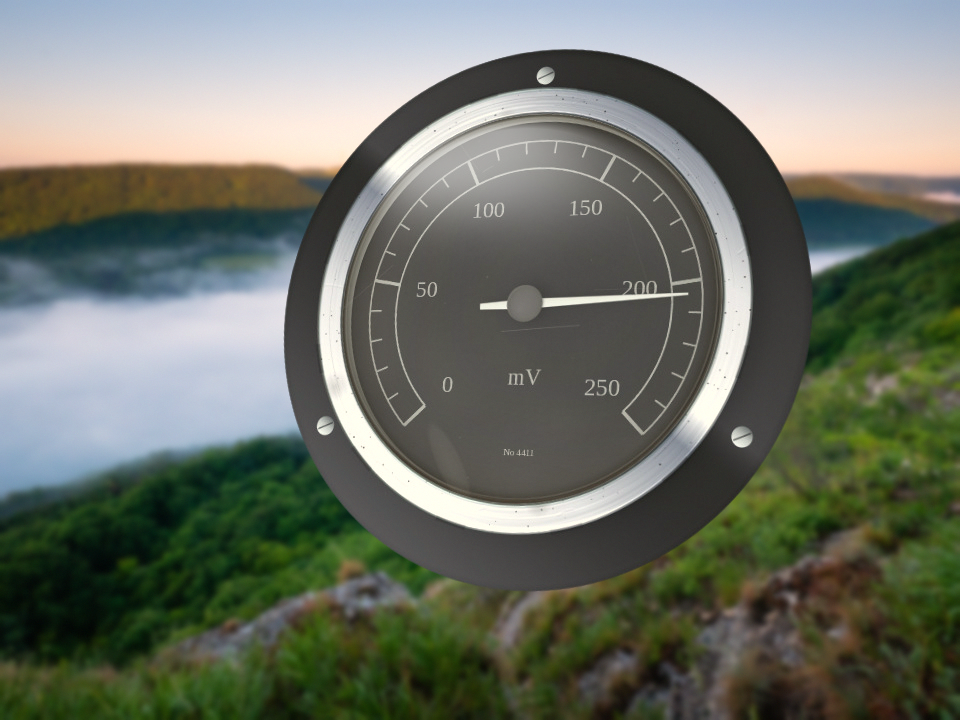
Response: 205 mV
